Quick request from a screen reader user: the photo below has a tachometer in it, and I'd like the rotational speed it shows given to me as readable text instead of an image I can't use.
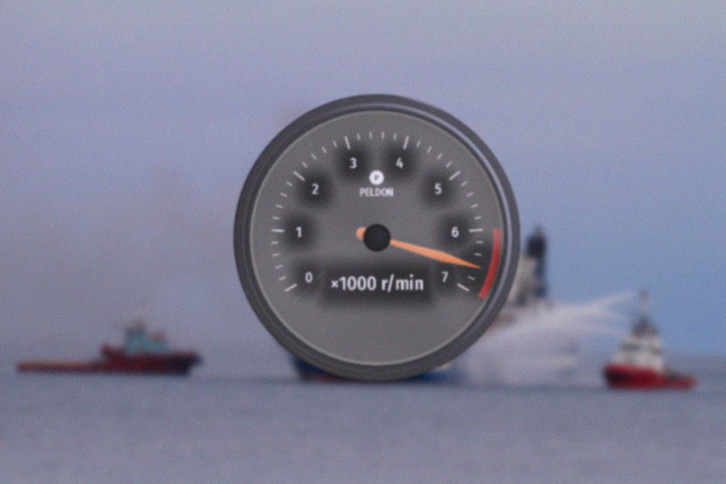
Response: 6600 rpm
